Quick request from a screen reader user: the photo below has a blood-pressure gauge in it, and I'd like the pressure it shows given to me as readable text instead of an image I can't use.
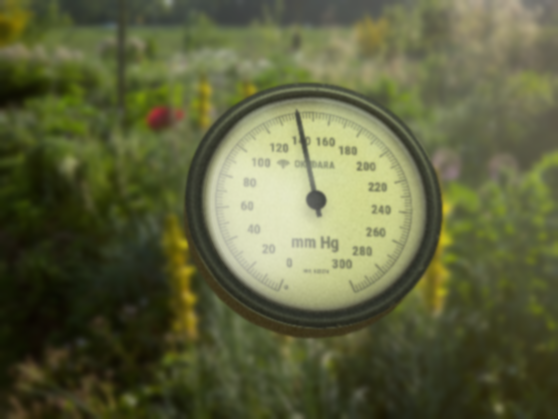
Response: 140 mmHg
